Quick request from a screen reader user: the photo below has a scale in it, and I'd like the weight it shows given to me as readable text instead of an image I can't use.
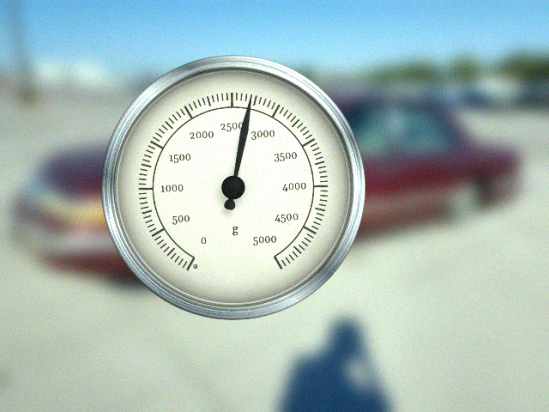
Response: 2700 g
